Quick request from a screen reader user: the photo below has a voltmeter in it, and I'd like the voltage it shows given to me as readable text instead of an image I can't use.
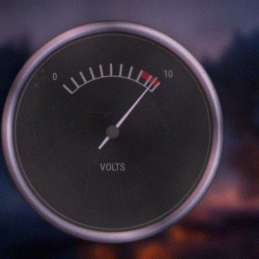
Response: 9.5 V
